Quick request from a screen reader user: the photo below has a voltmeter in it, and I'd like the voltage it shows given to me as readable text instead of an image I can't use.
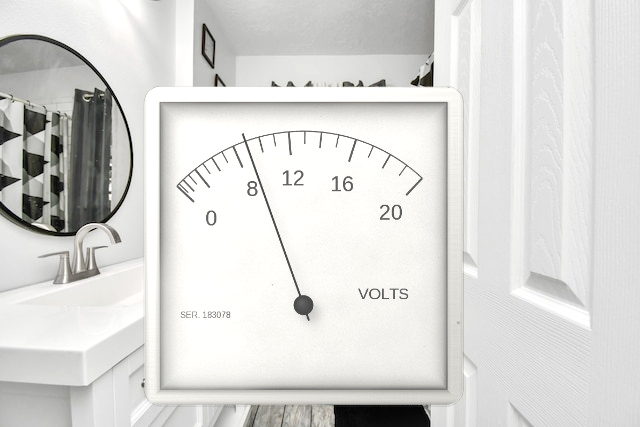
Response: 9 V
